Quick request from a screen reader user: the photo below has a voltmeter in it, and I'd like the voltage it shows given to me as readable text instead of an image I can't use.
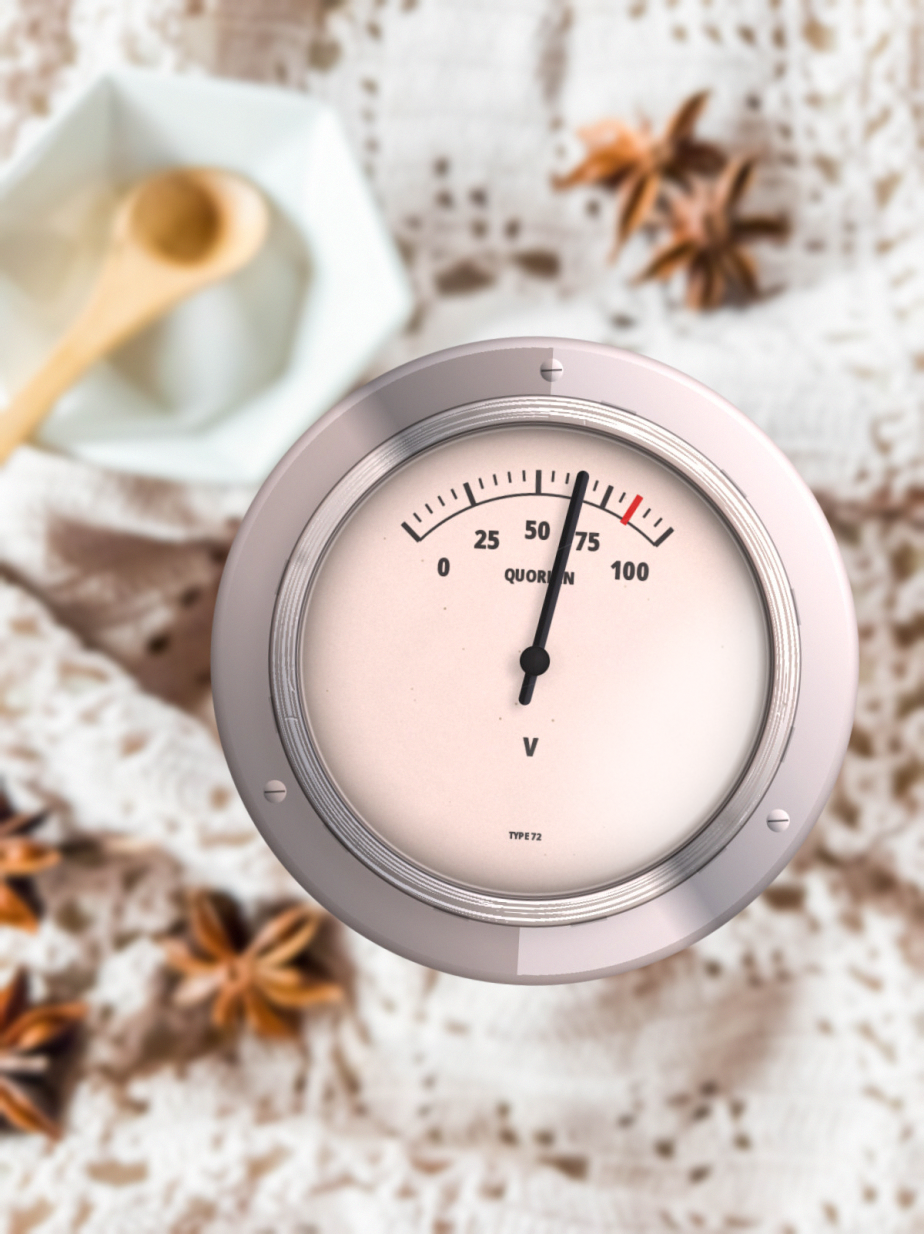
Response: 65 V
